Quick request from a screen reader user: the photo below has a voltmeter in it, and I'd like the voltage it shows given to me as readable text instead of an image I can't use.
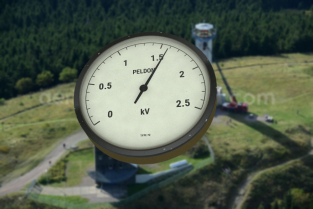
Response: 1.6 kV
